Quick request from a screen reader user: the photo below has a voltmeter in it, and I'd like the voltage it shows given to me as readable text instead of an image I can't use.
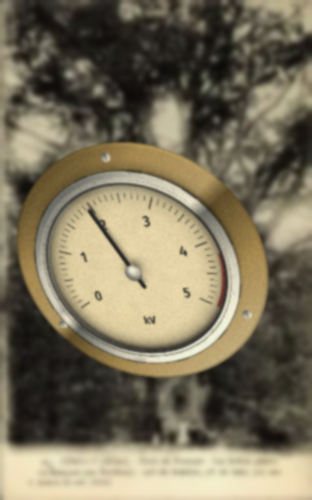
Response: 2 kV
